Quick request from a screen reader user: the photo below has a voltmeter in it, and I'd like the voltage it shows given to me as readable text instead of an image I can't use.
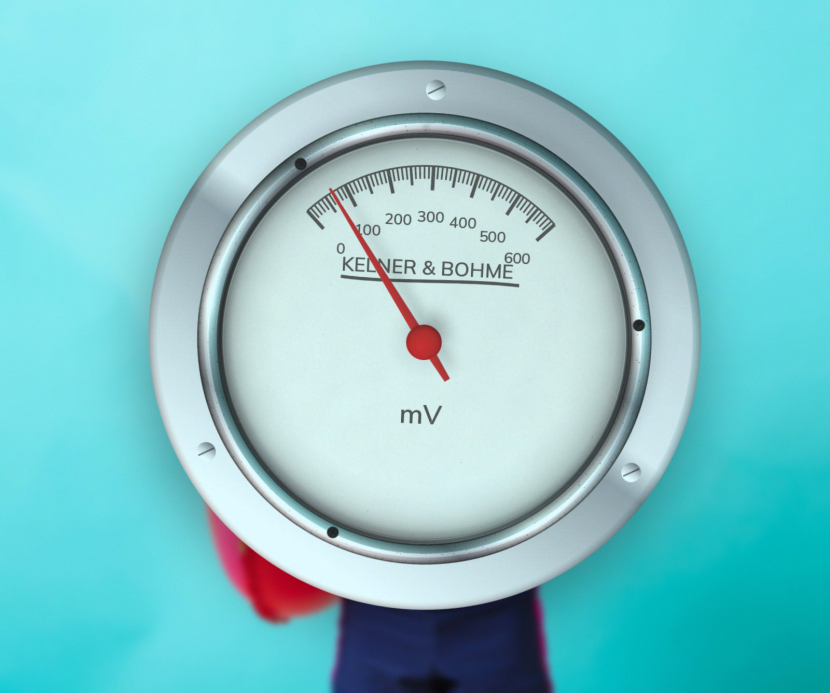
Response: 70 mV
